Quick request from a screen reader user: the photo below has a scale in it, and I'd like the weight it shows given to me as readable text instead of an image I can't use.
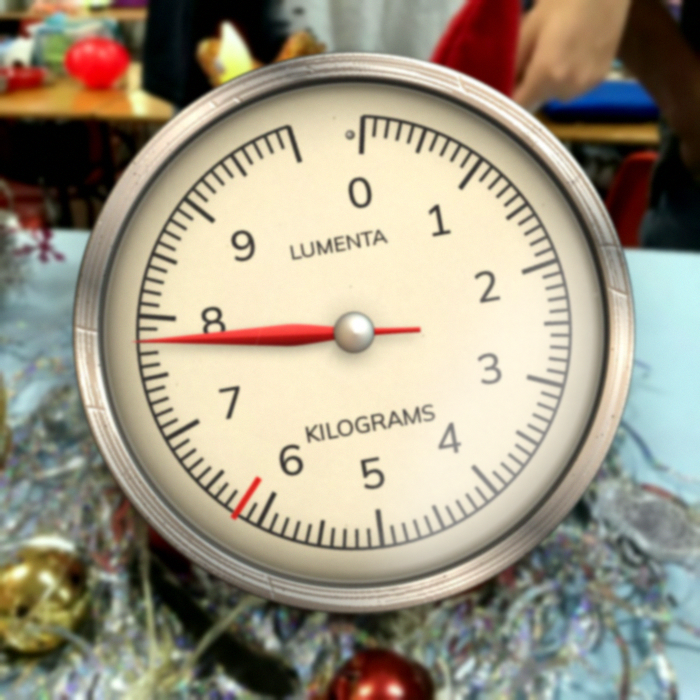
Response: 7.8 kg
